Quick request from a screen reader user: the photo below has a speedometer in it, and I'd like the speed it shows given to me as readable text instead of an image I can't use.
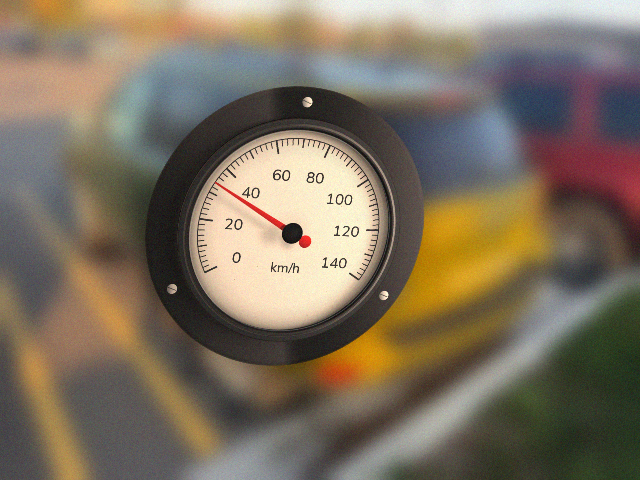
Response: 34 km/h
